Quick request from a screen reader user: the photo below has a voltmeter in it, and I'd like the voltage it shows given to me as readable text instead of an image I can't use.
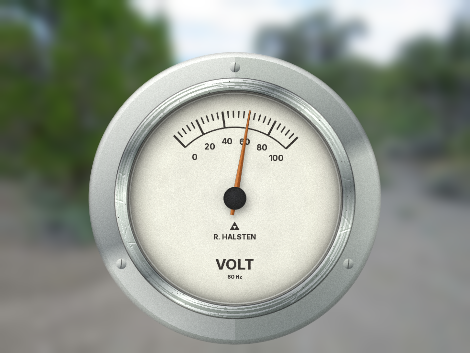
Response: 60 V
